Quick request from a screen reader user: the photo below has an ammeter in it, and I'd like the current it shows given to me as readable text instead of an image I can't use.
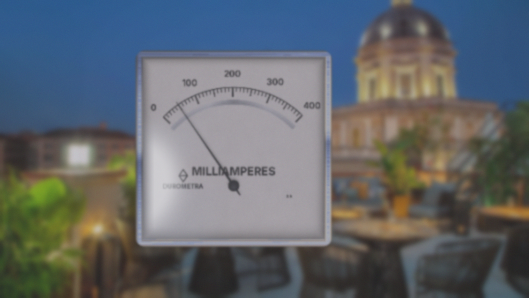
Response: 50 mA
